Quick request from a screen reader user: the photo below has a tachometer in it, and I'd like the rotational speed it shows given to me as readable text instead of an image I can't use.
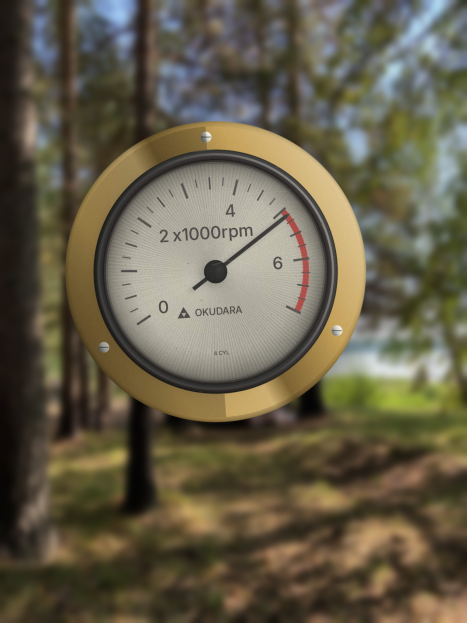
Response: 5125 rpm
